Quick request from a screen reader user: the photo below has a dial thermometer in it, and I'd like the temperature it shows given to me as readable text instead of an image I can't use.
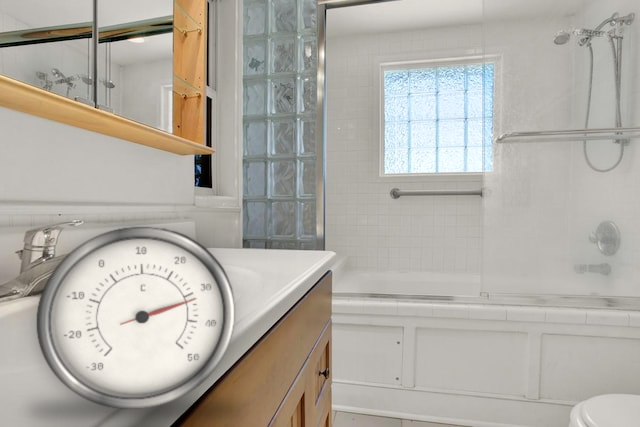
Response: 32 °C
